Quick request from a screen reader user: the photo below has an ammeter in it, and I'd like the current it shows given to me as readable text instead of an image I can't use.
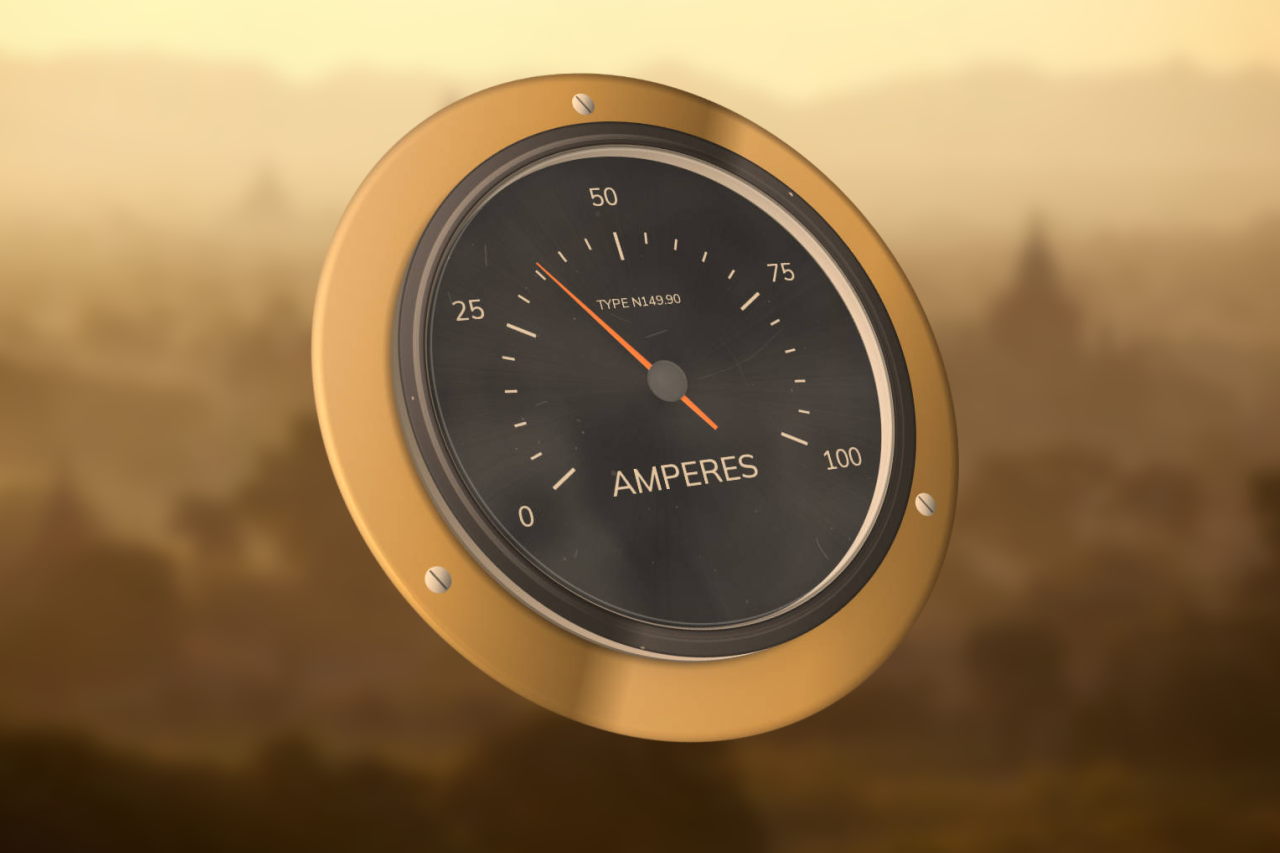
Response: 35 A
